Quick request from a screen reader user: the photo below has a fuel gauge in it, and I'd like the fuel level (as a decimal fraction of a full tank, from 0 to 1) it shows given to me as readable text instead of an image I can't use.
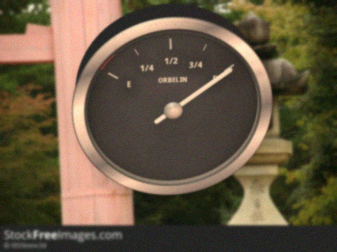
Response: 1
